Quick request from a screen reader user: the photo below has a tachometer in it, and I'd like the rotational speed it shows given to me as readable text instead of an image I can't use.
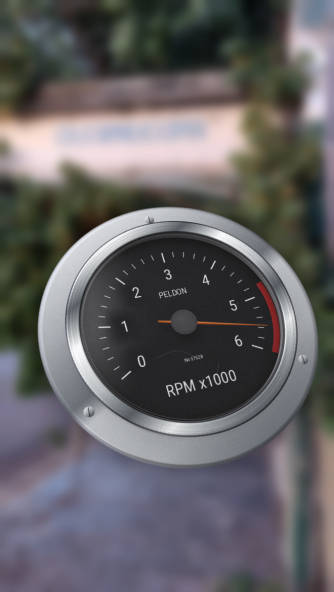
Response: 5600 rpm
